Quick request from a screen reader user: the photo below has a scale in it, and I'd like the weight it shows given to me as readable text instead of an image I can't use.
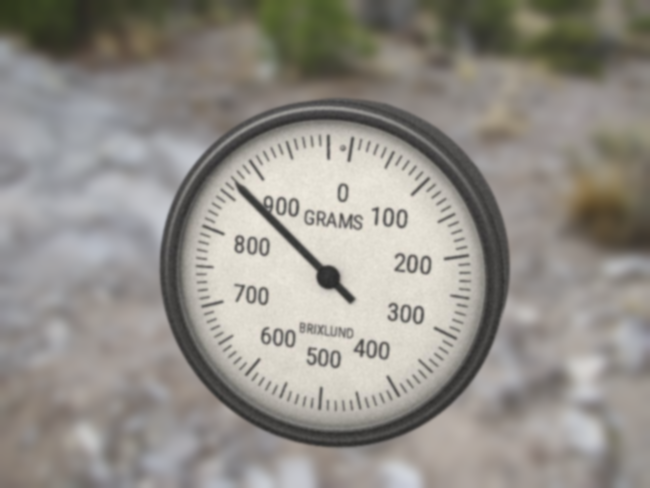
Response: 870 g
